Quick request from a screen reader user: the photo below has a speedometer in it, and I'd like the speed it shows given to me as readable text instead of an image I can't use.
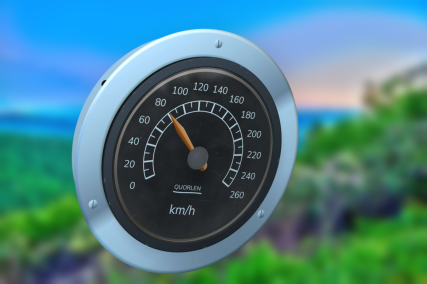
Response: 80 km/h
